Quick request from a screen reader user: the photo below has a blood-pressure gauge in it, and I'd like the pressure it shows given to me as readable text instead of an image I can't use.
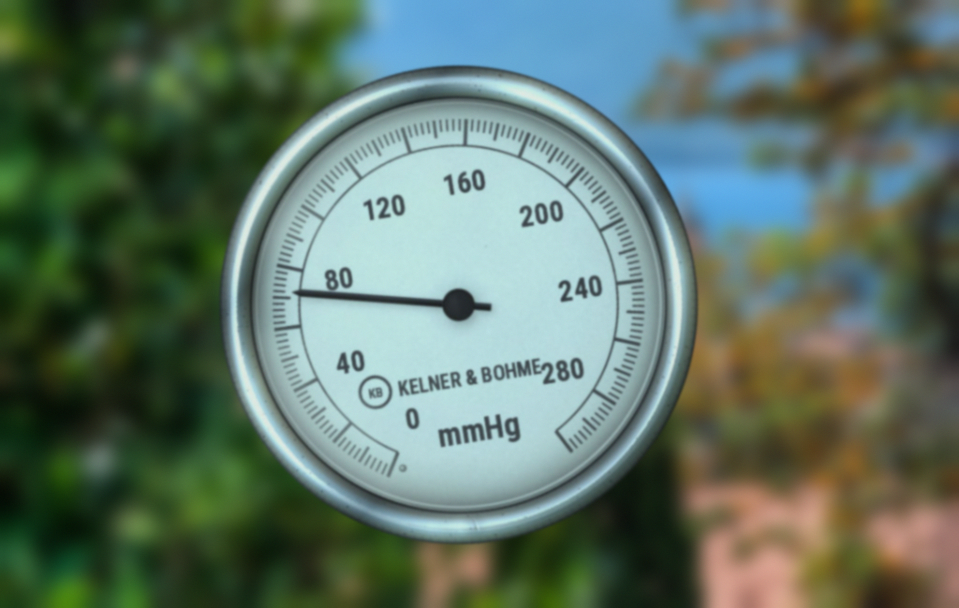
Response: 72 mmHg
